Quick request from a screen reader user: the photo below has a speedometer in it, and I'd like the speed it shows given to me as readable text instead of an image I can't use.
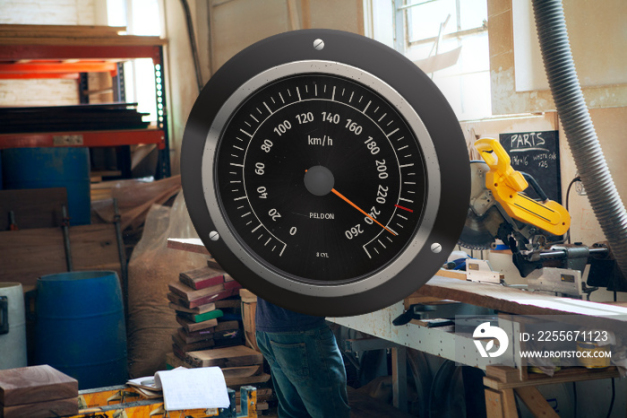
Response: 240 km/h
